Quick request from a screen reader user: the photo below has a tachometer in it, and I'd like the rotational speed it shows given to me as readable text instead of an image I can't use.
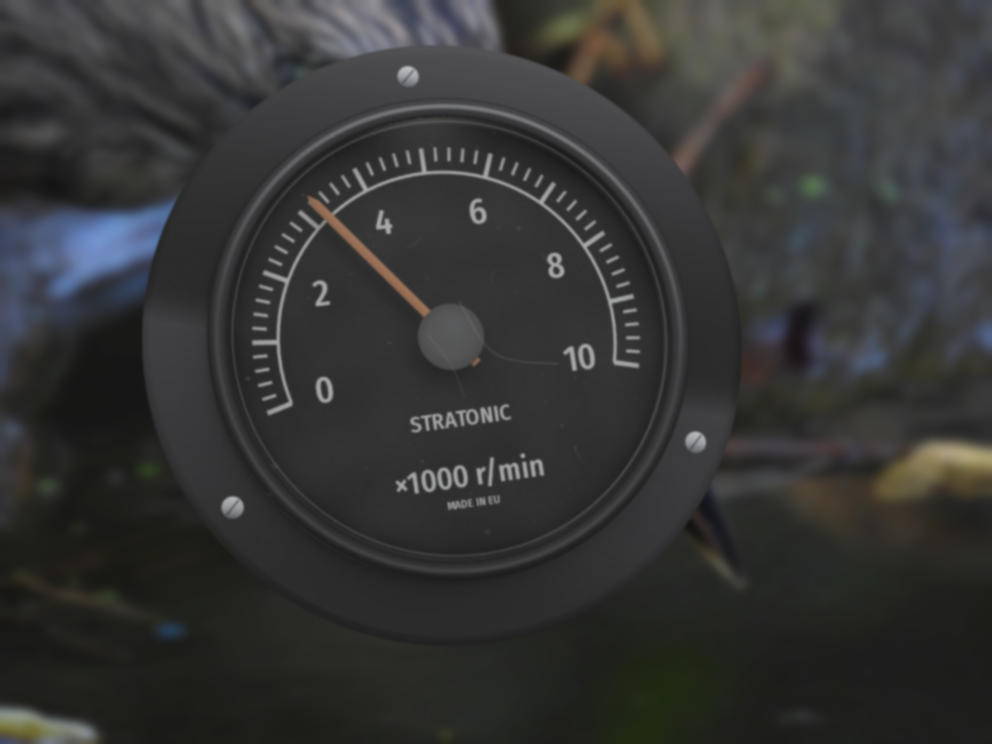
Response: 3200 rpm
